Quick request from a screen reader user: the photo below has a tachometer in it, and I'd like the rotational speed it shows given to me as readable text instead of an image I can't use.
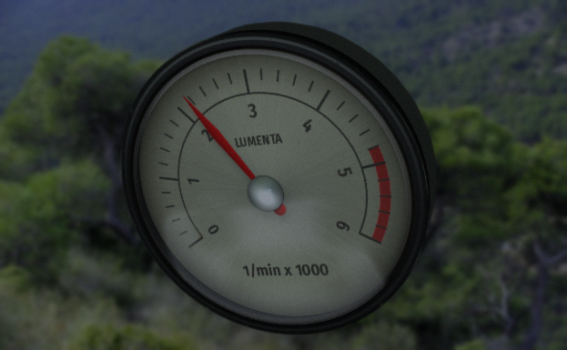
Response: 2200 rpm
